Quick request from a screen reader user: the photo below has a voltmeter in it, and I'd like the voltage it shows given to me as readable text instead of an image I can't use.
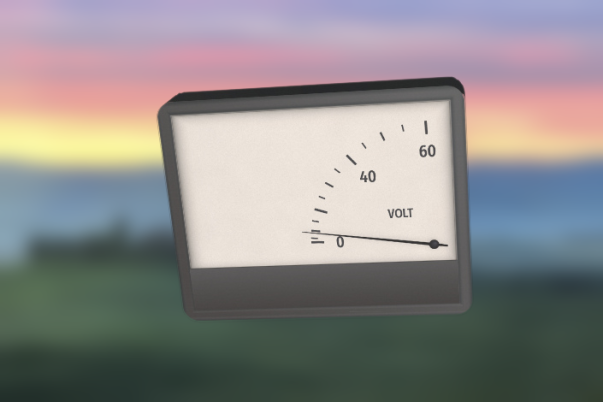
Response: 10 V
